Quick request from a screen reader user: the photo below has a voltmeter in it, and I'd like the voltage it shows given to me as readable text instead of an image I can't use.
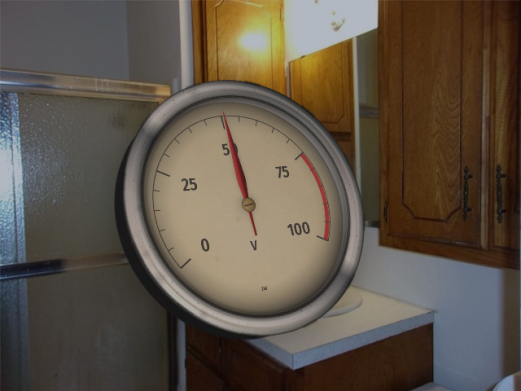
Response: 50 V
